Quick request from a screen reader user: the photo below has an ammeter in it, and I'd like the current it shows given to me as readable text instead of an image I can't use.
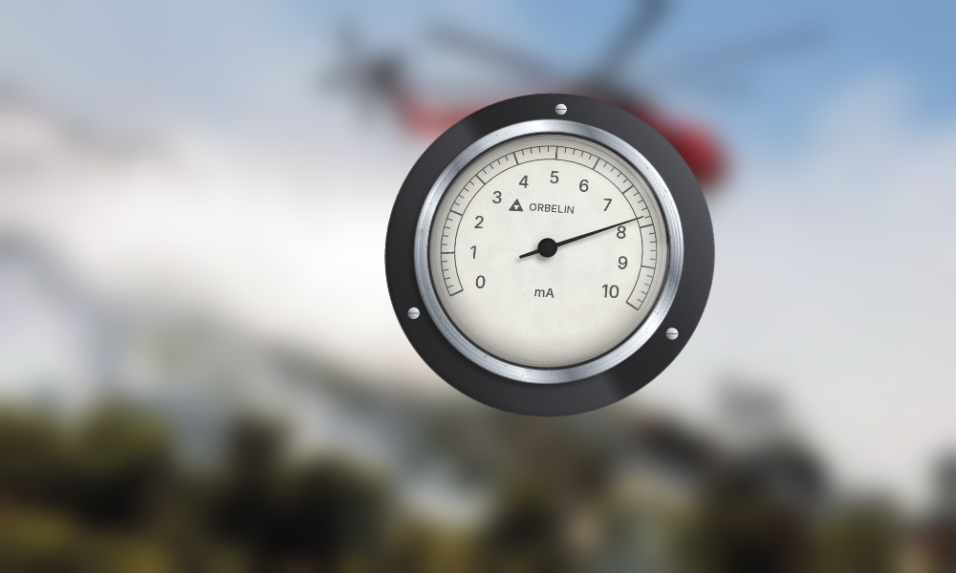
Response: 7.8 mA
